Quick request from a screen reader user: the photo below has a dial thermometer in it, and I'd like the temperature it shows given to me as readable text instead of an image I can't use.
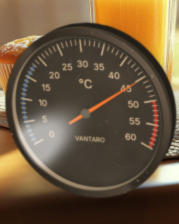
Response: 45 °C
